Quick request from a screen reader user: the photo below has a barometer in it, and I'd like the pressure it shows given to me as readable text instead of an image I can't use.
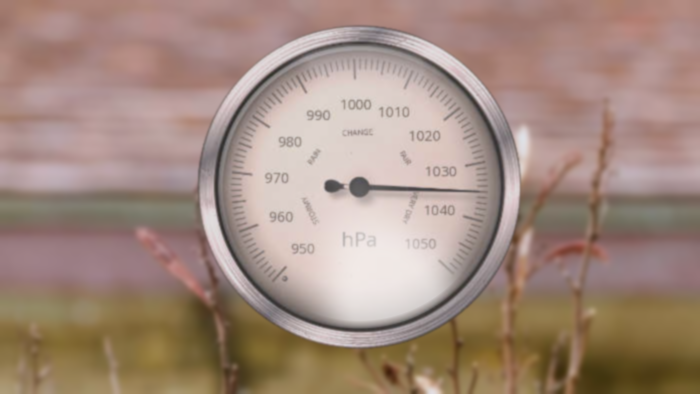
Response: 1035 hPa
